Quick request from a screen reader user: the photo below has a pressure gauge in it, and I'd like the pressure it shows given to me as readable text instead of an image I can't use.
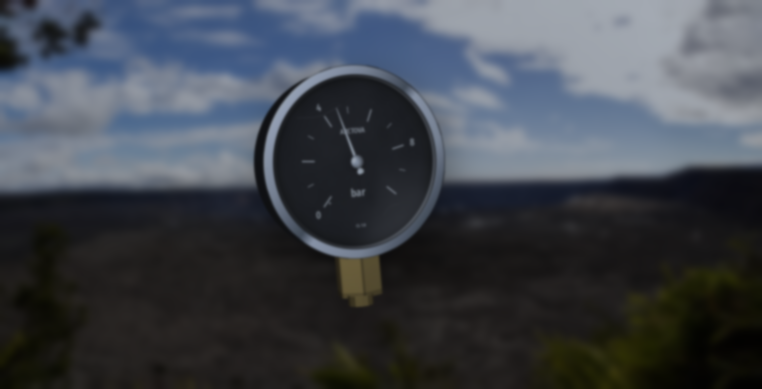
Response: 4.5 bar
